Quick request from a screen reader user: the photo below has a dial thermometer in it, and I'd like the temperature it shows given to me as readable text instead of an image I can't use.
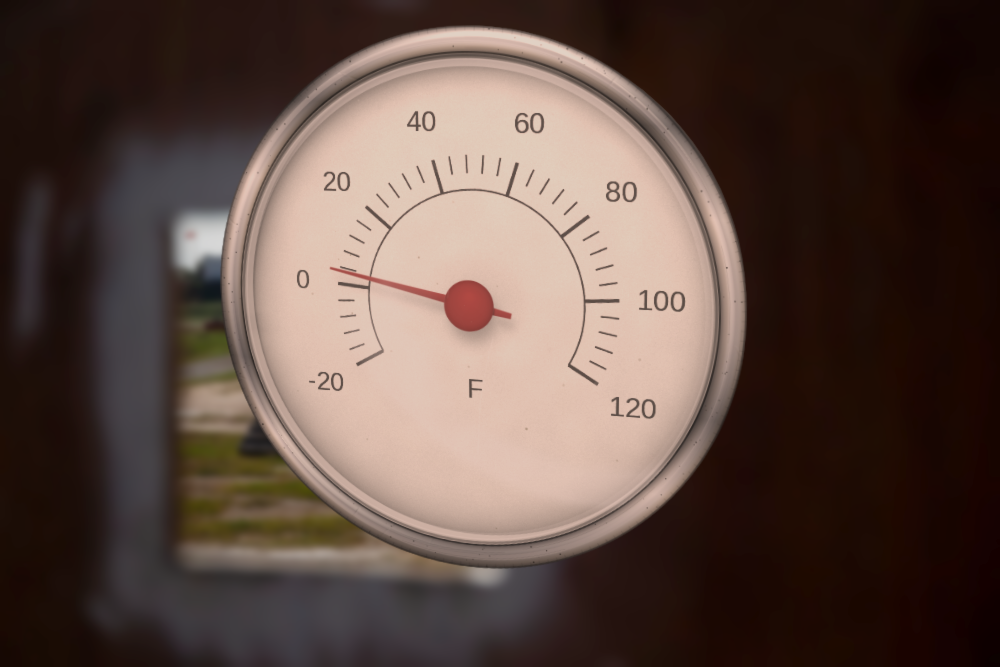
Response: 4 °F
